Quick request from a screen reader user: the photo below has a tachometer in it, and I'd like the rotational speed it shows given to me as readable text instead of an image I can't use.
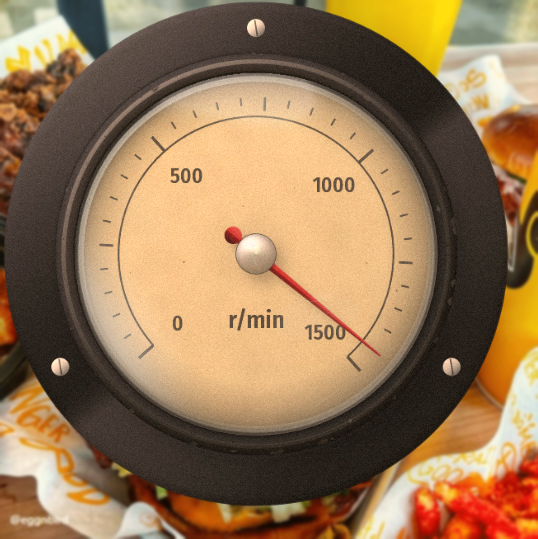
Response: 1450 rpm
